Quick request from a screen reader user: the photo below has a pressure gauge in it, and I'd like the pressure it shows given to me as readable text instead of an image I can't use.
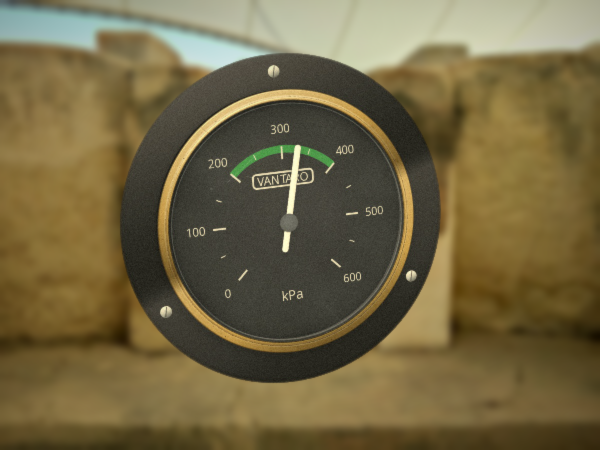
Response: 325 kPa
